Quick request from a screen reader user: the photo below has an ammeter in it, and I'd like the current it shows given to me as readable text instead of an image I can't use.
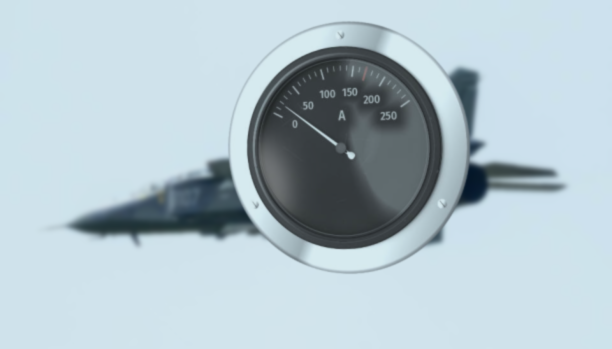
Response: 20 A
